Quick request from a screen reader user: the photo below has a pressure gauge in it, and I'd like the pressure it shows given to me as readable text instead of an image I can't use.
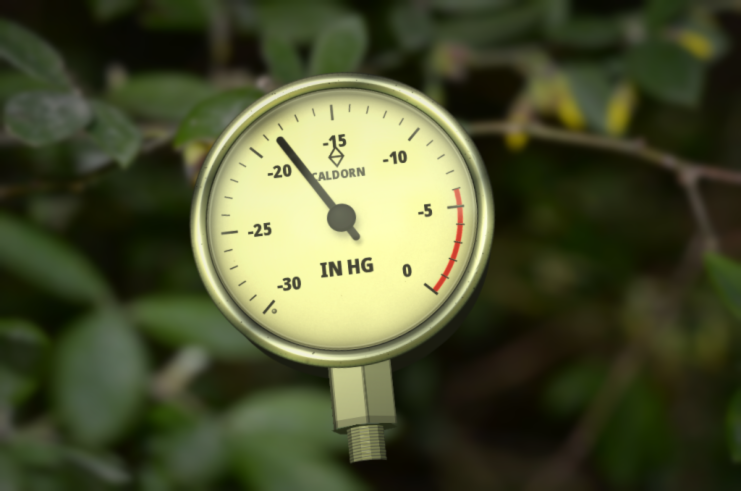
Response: -18.5 inHg
